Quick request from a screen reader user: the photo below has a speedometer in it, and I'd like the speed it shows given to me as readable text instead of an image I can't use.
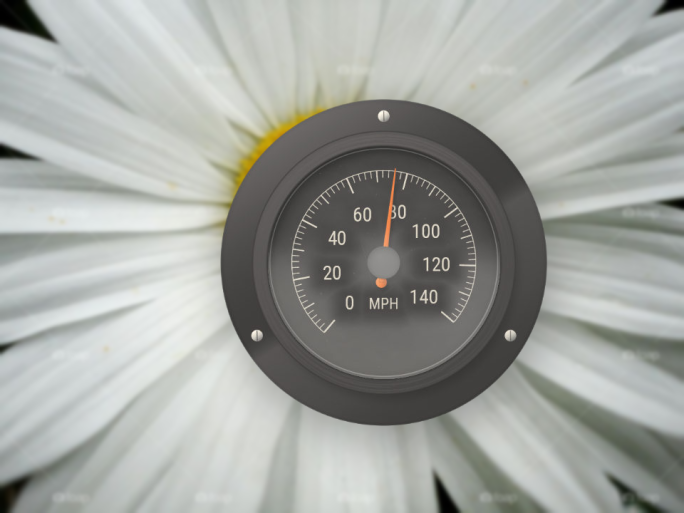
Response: 76 mph
